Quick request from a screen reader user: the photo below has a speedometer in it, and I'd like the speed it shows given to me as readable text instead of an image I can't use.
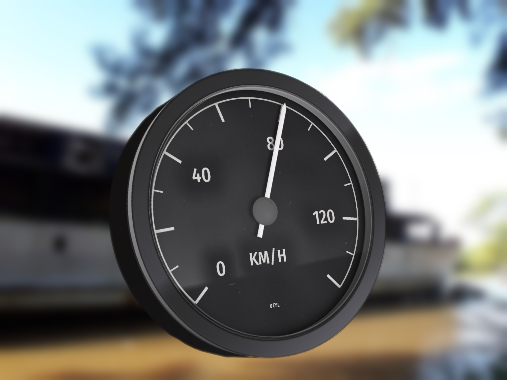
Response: 80 km/h
